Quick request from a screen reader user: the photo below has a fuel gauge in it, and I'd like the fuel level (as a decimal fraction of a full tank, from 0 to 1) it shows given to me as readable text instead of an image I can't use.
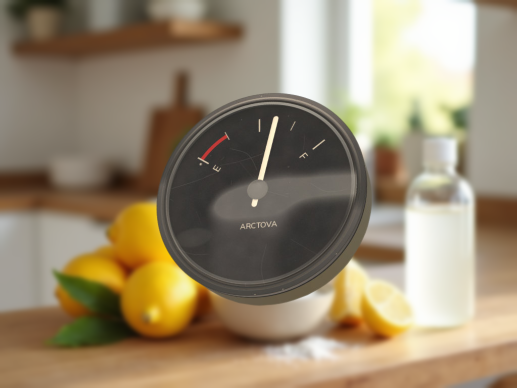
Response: 0.625
